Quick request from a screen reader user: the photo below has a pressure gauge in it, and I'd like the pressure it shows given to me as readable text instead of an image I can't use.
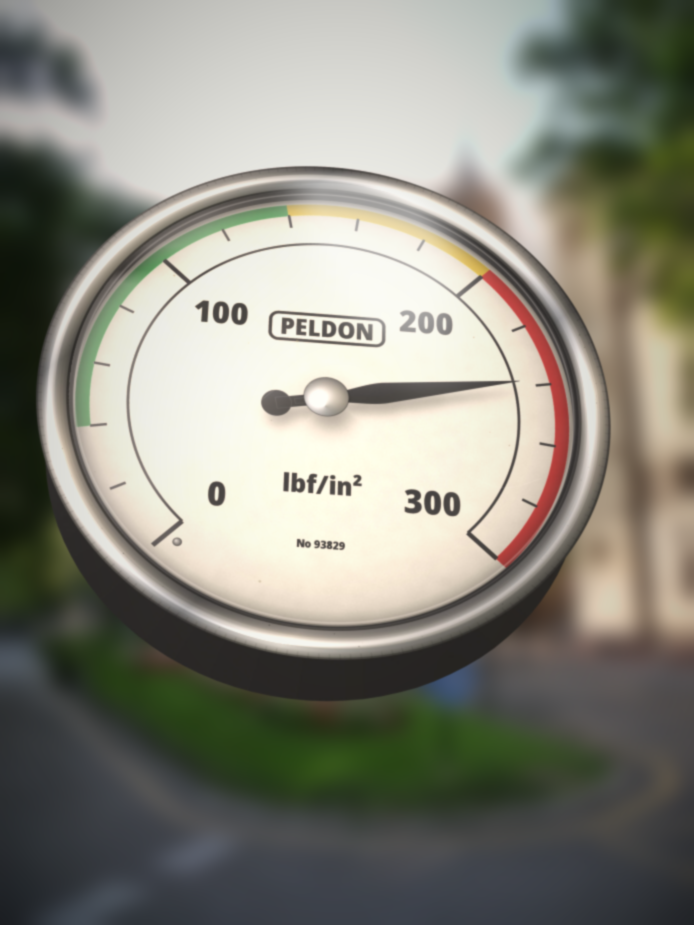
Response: 240 psi
